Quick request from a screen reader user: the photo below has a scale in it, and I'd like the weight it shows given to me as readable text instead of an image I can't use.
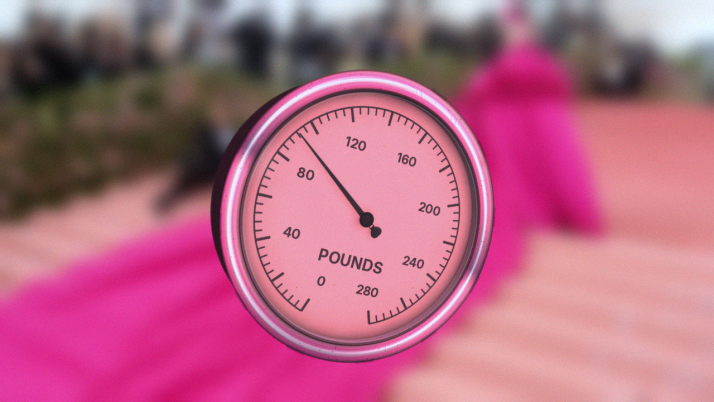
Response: 92 lb
